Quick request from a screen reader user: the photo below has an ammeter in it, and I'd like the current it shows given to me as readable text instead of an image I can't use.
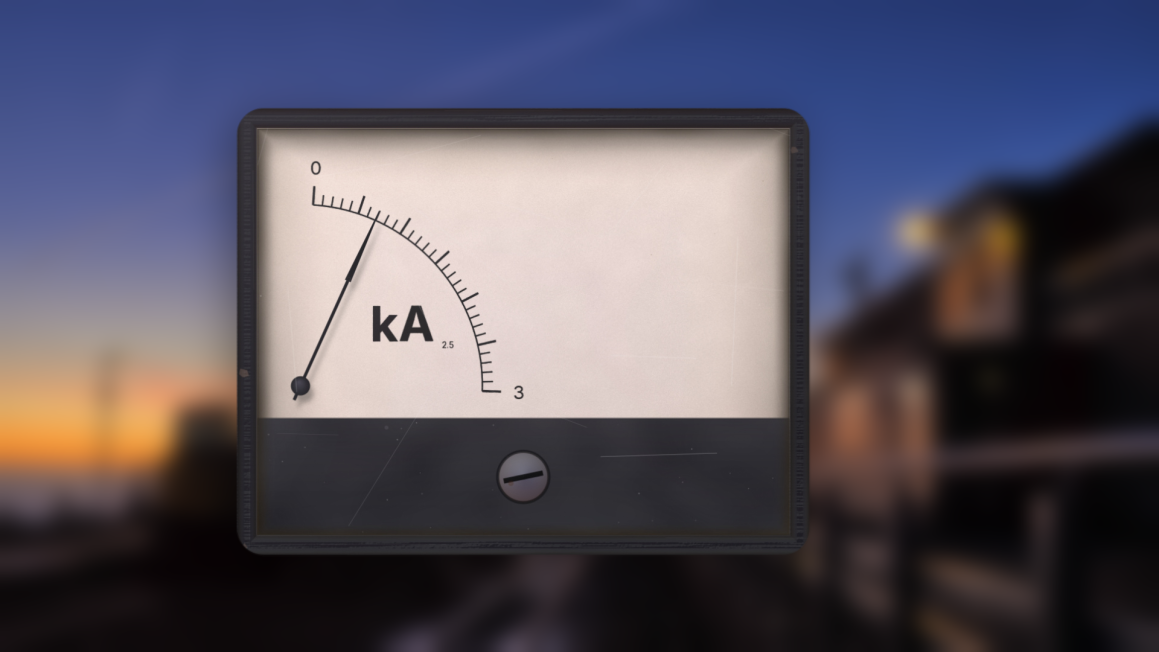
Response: 0.7 kA
